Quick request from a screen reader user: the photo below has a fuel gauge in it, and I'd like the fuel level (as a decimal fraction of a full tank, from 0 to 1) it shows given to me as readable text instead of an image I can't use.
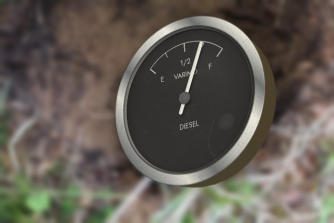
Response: 0.75
